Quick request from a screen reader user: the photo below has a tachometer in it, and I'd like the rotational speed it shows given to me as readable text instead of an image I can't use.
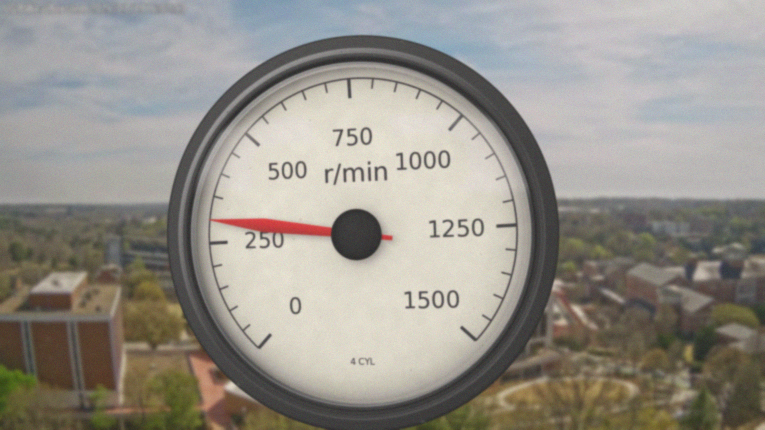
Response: 300 rpm
